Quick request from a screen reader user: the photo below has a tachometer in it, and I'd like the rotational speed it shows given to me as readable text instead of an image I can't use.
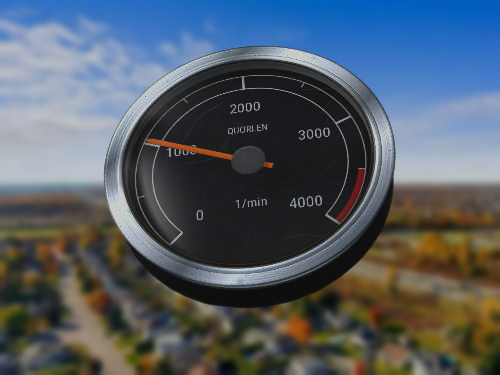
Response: 1000 rpm
